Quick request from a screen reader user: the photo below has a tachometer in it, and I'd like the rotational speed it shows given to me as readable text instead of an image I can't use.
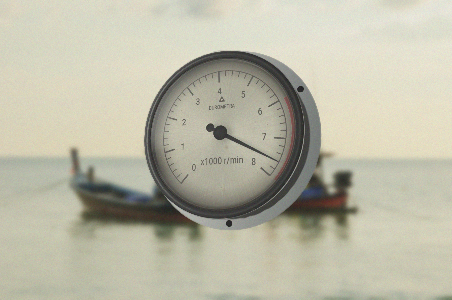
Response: 7600 rpm
